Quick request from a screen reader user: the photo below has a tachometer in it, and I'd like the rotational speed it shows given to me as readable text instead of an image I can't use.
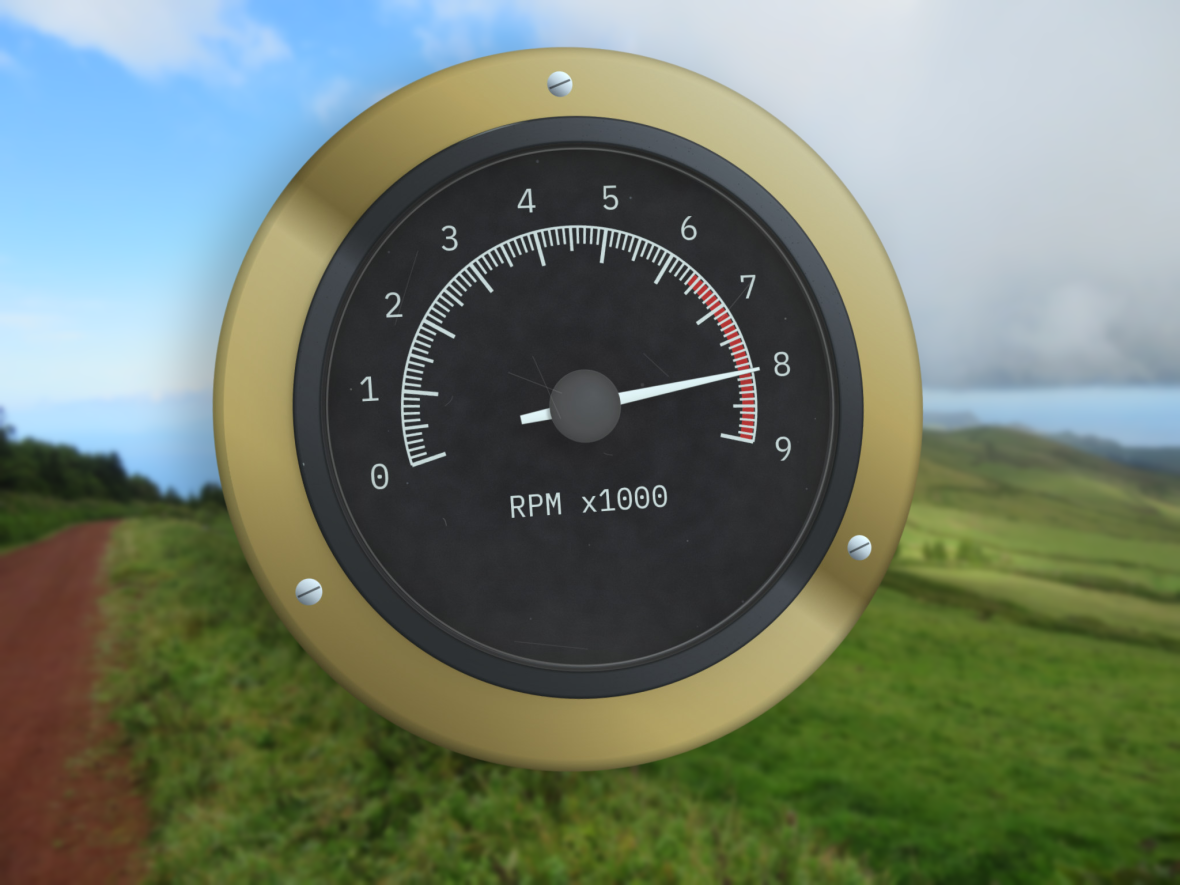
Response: 8000 rpm
